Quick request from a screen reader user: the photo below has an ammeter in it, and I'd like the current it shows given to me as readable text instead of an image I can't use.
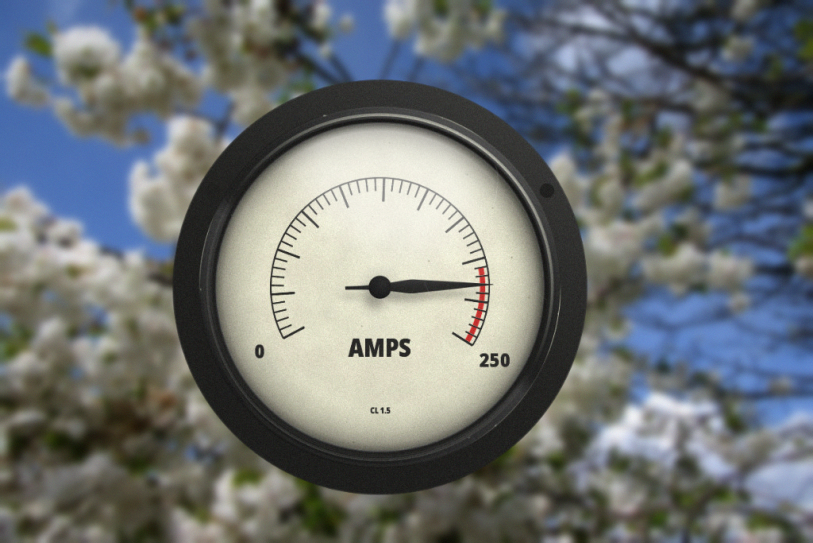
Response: 215 A
